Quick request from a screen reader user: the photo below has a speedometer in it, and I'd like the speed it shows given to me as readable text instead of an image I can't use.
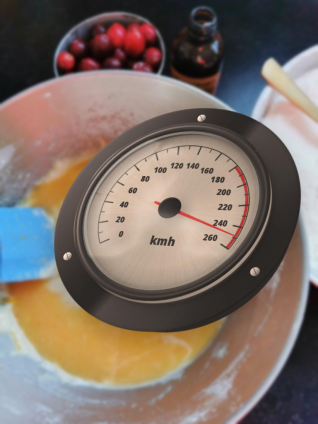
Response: 250 km/h
